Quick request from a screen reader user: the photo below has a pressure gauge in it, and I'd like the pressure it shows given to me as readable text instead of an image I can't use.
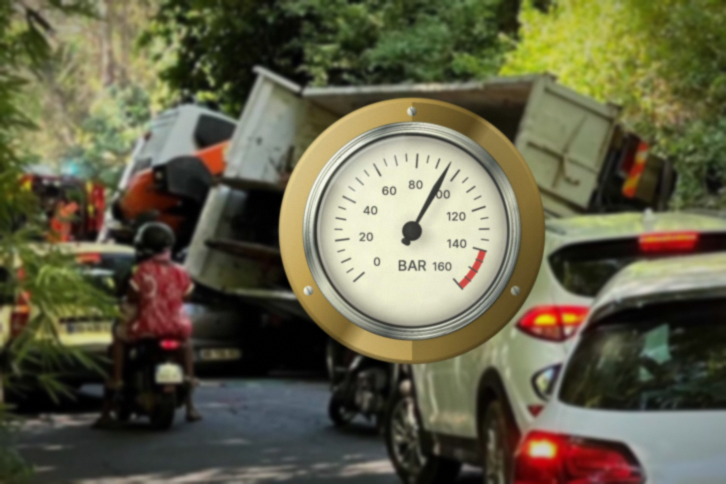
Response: 95 bar
